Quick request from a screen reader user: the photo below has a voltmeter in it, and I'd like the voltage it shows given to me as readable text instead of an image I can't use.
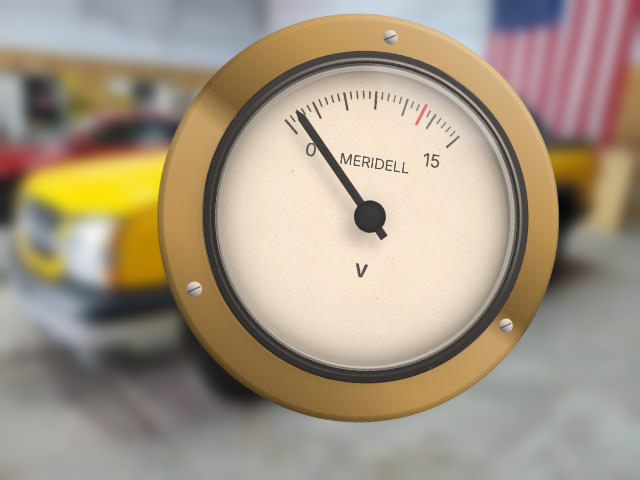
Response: 1 V
